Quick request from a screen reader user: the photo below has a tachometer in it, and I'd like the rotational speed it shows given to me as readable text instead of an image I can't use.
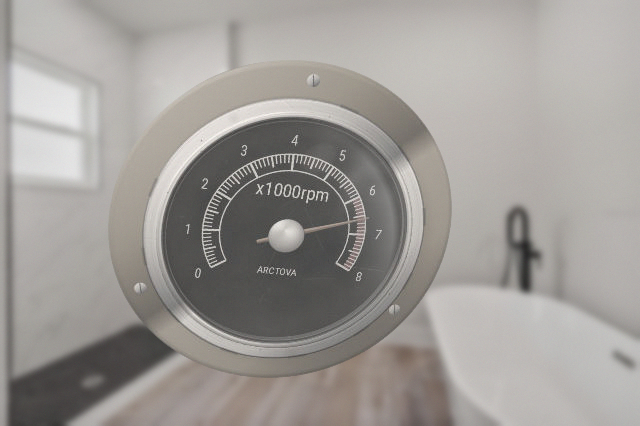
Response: 6500 rpm
